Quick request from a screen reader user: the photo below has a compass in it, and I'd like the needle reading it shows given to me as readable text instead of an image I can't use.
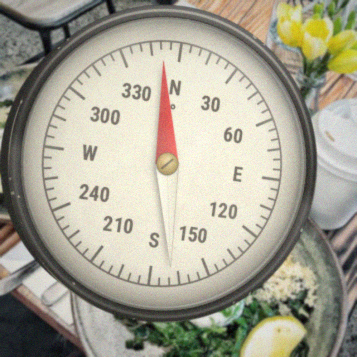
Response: 350 °
